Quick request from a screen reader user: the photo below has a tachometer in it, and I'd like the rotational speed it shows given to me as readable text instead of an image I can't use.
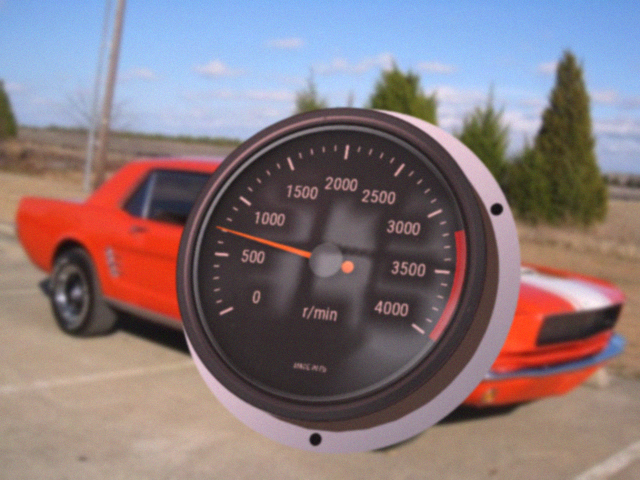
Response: 700 rpm
